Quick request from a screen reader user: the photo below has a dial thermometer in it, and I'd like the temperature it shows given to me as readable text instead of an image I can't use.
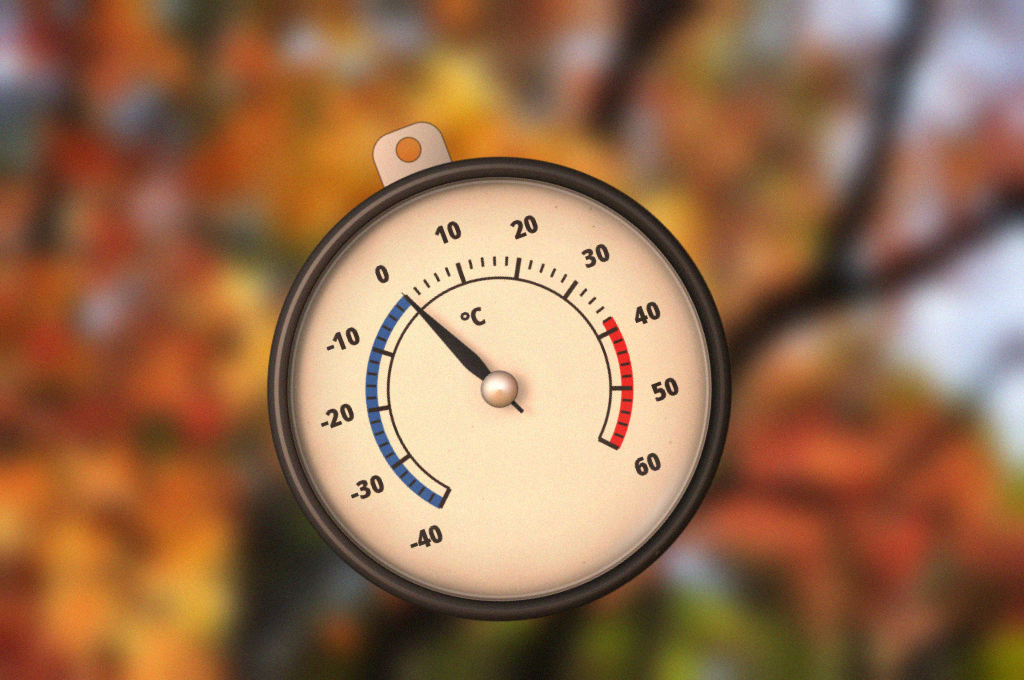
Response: 0 °C
